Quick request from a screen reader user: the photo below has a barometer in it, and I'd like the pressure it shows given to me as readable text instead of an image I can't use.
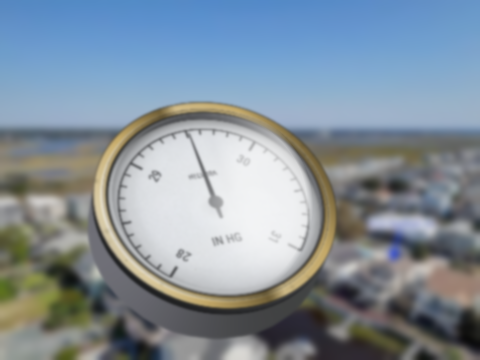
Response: 29.5 inHg
